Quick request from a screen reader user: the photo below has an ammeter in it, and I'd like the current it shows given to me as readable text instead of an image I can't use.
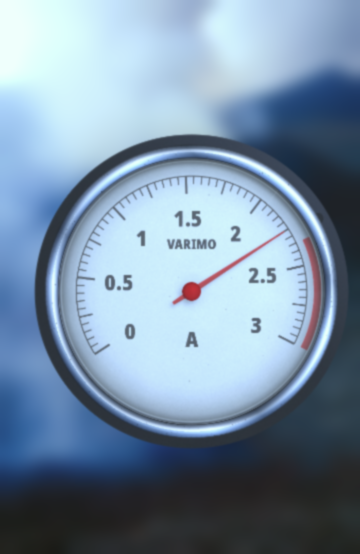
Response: 2.25 A
